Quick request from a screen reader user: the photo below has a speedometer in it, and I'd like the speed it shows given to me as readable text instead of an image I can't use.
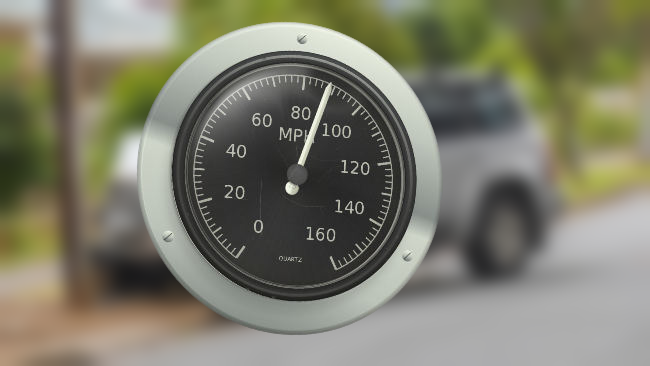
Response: 88 mph
